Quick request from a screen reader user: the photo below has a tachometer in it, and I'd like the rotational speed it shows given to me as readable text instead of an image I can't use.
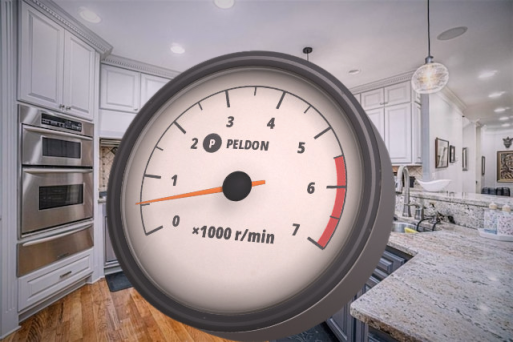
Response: 500 rpm
